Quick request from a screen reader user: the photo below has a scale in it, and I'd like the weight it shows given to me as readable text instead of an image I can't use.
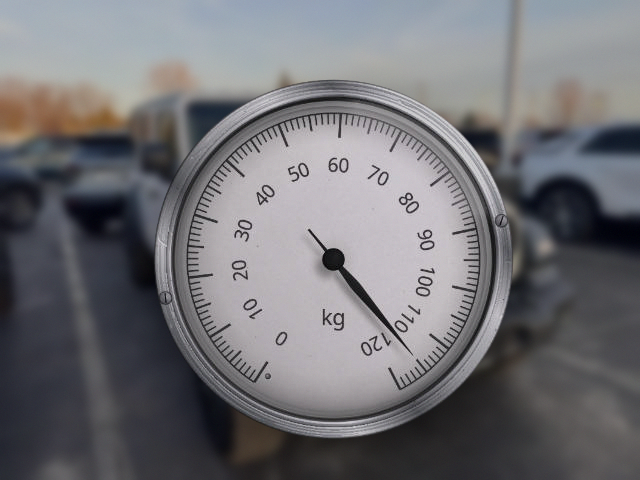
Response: 115 kg
